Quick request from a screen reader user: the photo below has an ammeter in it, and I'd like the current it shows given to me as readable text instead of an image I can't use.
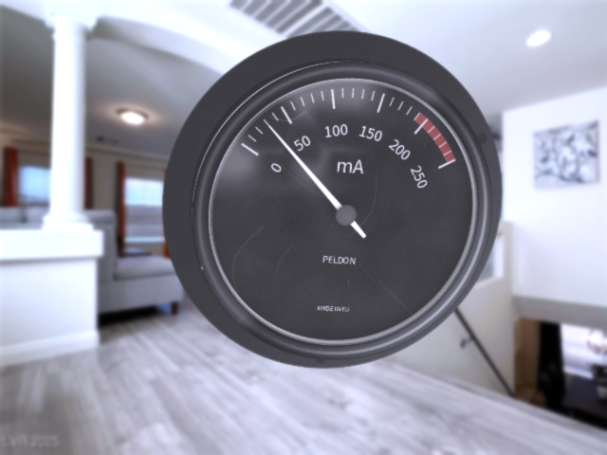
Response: 30 mA
